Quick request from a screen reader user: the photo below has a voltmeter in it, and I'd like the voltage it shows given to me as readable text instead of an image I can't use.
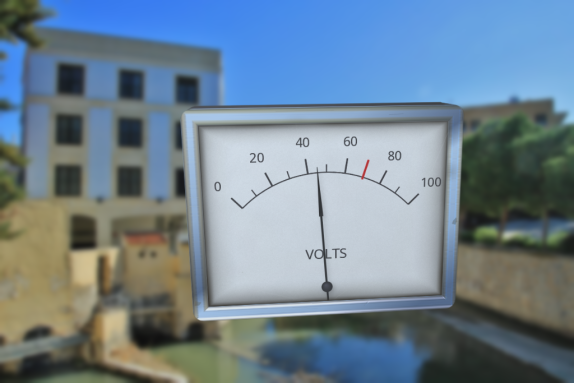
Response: 45 V
